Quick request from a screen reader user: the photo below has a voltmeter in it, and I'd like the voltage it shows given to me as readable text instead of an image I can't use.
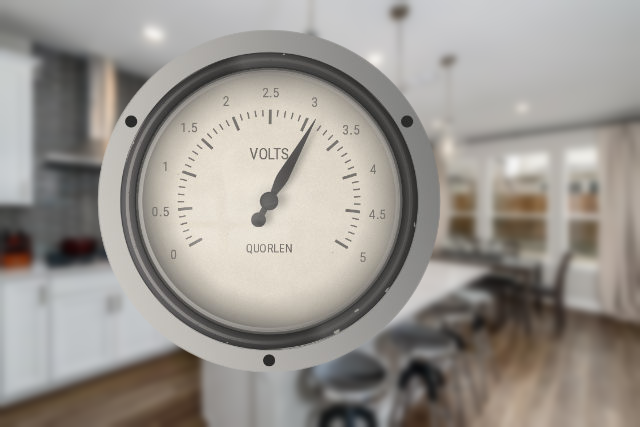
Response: 3.1 V
